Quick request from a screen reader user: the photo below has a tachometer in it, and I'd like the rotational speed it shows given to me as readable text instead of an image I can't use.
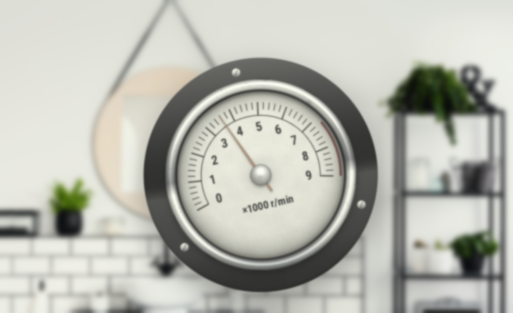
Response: 3600 rpm
